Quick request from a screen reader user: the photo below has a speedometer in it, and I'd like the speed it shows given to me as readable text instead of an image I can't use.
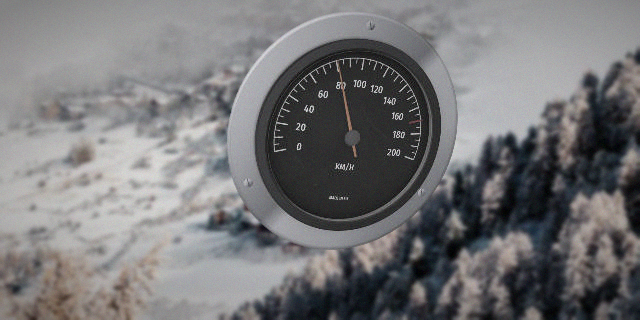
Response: 80 km/h
